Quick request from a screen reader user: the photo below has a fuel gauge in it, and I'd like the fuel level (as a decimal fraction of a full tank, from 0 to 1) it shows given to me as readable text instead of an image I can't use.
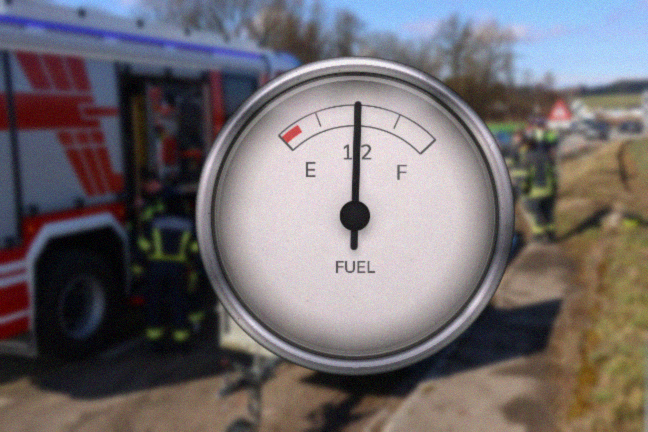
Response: 0.5
